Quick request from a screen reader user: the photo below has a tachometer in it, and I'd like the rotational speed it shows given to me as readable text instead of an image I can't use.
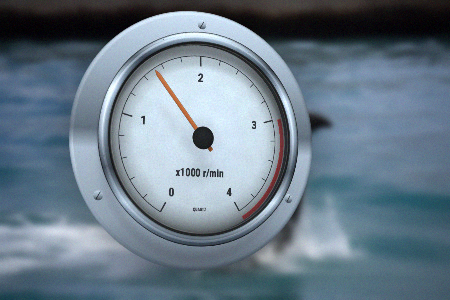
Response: 1500 rpm
